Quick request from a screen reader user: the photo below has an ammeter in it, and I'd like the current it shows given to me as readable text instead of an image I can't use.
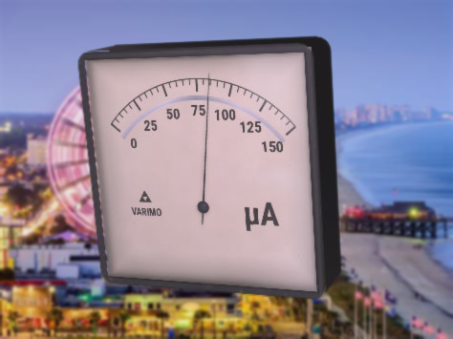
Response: 85 µA
